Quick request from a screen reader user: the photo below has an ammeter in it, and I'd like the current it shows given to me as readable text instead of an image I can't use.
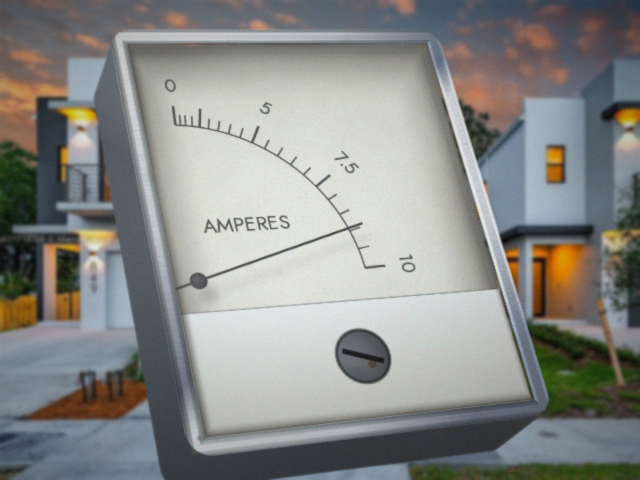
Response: 9 A
